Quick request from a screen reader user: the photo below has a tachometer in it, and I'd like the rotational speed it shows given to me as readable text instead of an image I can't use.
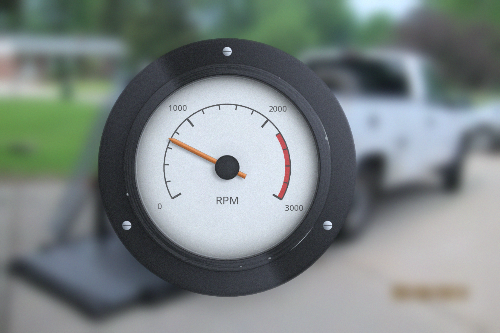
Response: 700 rpm
